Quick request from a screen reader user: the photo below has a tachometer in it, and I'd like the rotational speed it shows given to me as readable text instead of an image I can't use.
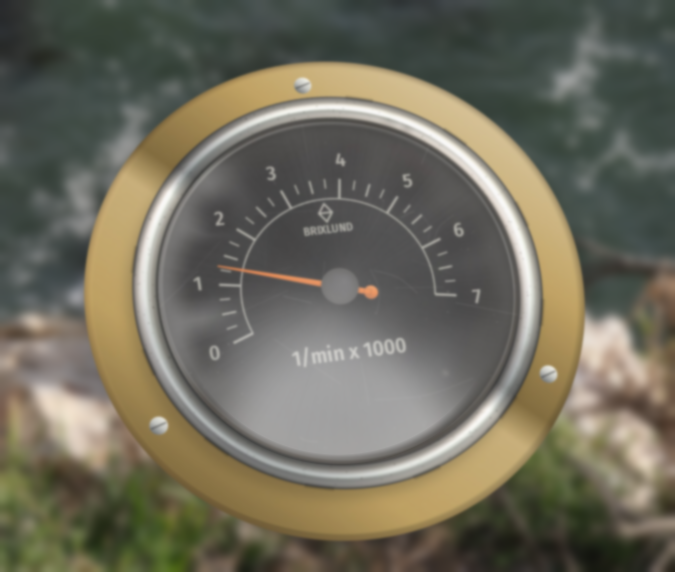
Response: 1250 rpm
